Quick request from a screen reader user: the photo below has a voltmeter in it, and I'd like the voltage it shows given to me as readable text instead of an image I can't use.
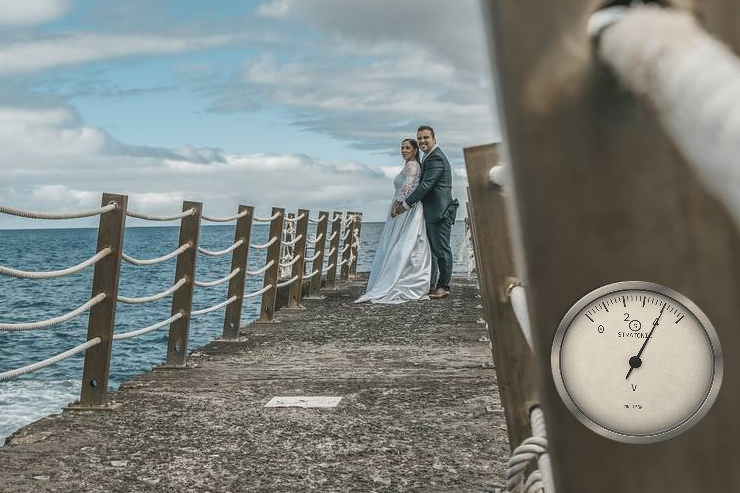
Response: 4 V
